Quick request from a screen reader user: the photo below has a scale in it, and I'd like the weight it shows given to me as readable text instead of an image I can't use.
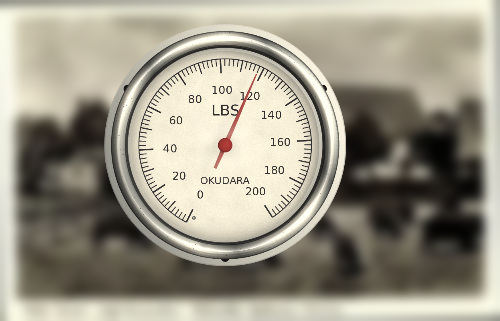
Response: 118 lb
